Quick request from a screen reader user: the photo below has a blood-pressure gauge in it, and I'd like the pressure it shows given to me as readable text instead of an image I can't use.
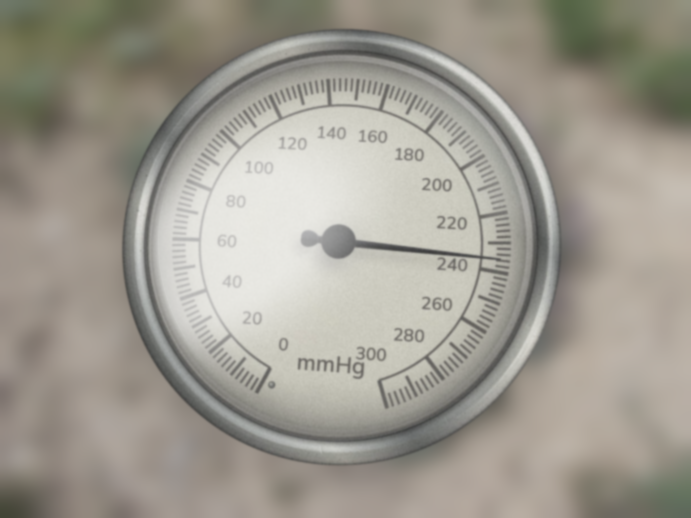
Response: 236 mmHg
